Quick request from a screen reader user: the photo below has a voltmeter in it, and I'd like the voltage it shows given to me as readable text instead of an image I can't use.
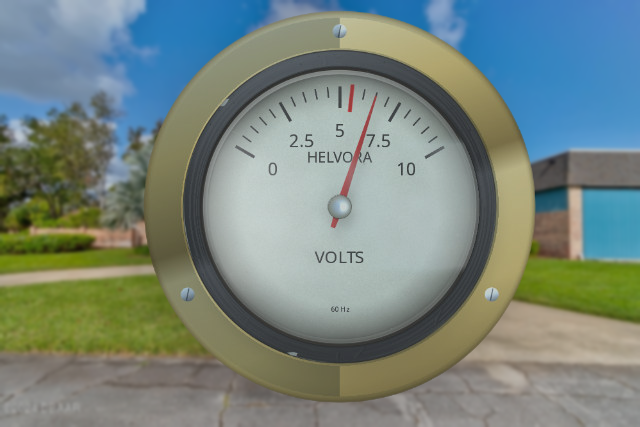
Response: 6.5 V
